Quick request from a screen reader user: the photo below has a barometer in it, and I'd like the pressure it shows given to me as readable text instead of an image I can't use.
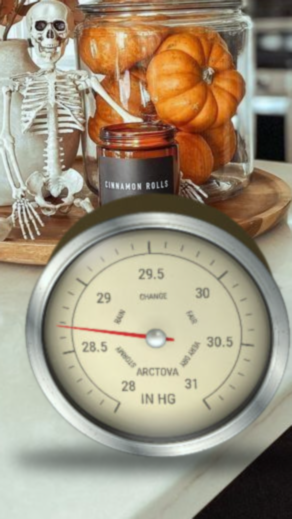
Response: 28.7 inHg
